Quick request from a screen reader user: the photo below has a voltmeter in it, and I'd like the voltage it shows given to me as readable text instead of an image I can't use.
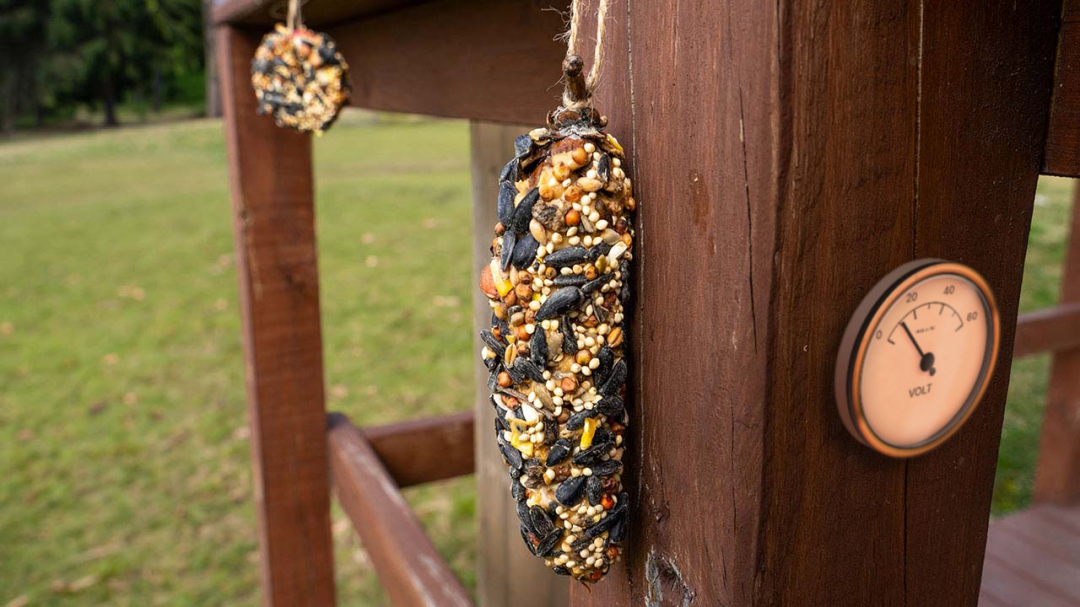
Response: 10 V
